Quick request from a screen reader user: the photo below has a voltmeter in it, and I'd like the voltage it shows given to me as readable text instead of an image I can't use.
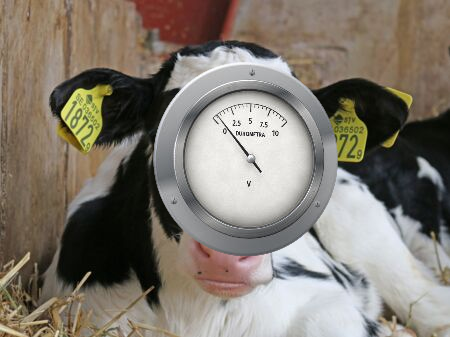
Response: 0.5 V
